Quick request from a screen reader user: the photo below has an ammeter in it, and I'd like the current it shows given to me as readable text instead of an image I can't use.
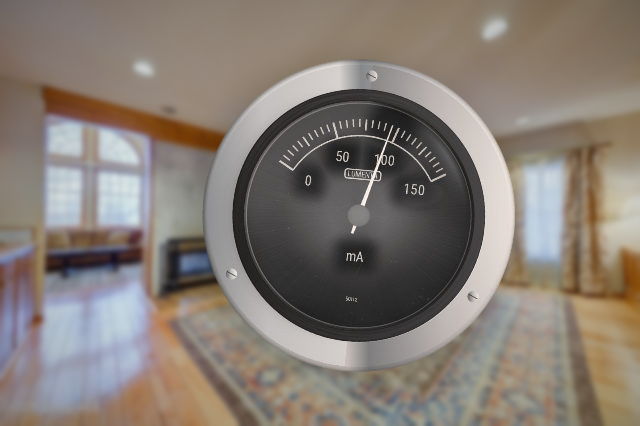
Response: 95 mA
